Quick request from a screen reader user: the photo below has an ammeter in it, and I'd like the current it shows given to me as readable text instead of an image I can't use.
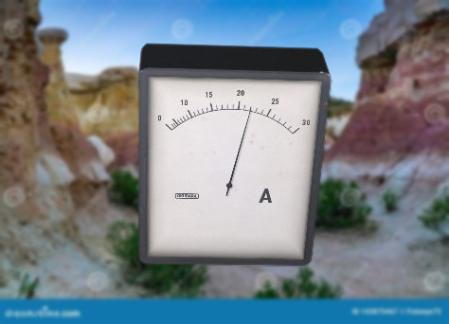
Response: 22 A
